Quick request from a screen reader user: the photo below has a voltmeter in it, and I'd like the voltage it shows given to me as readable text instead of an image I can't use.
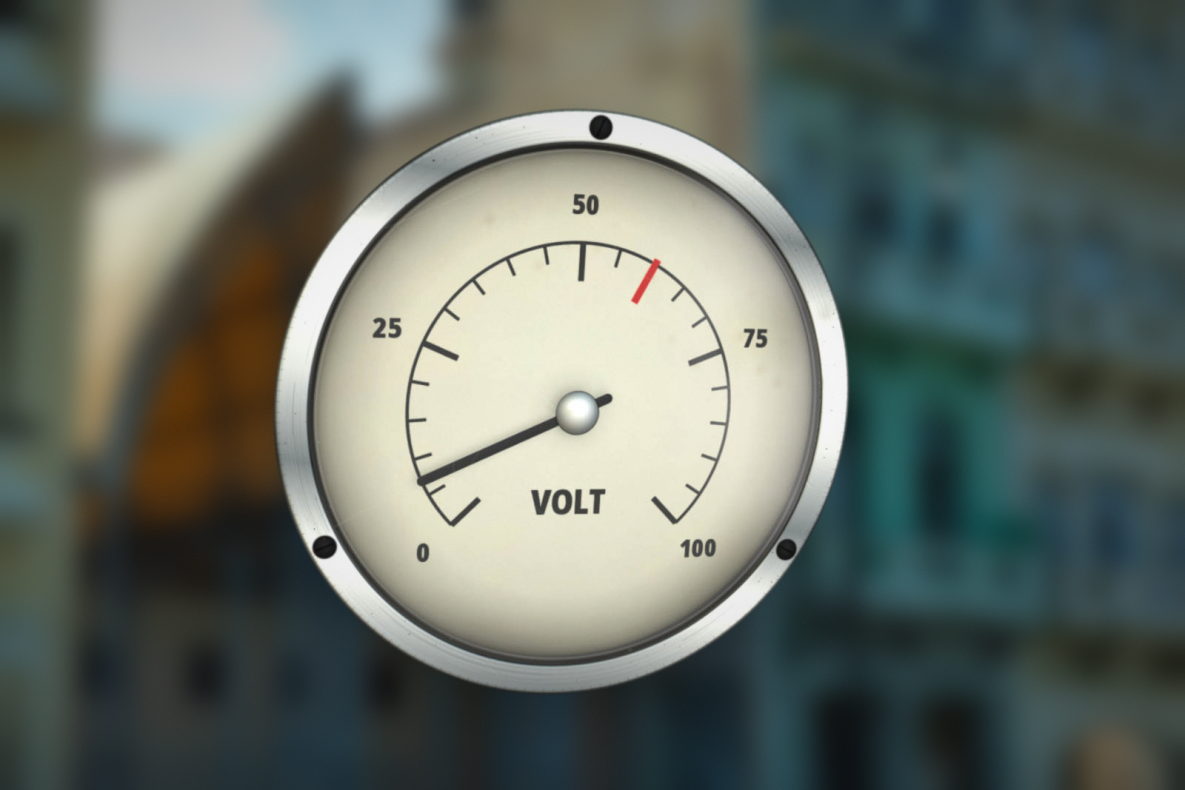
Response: 7.5 V
